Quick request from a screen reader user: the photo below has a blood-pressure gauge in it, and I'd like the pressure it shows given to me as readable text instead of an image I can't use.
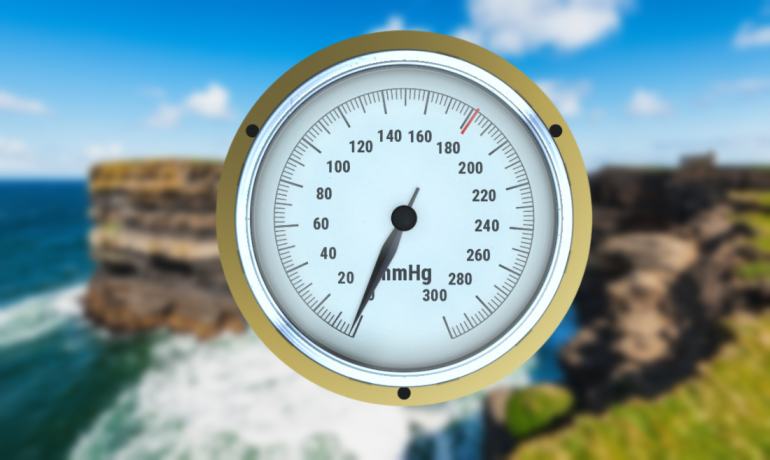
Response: 2 mmHg
